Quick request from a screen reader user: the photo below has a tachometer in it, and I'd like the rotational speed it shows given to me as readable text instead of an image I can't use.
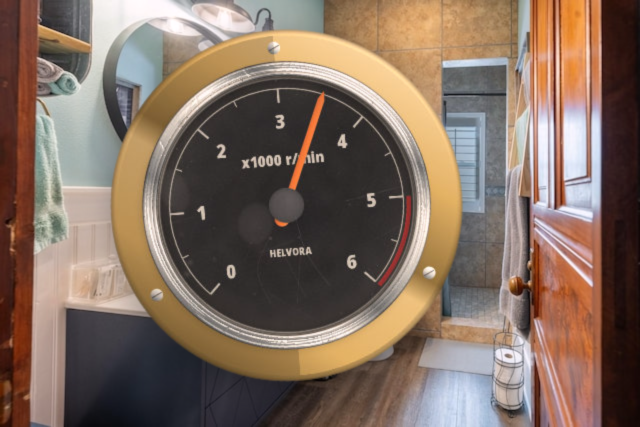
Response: 3500 rpm
